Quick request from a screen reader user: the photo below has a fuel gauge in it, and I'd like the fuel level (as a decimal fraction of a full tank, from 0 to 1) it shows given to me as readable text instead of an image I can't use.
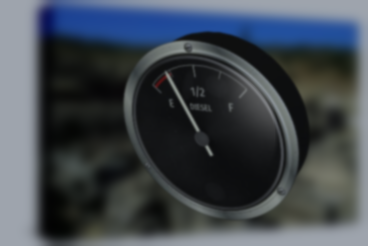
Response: 0.25
